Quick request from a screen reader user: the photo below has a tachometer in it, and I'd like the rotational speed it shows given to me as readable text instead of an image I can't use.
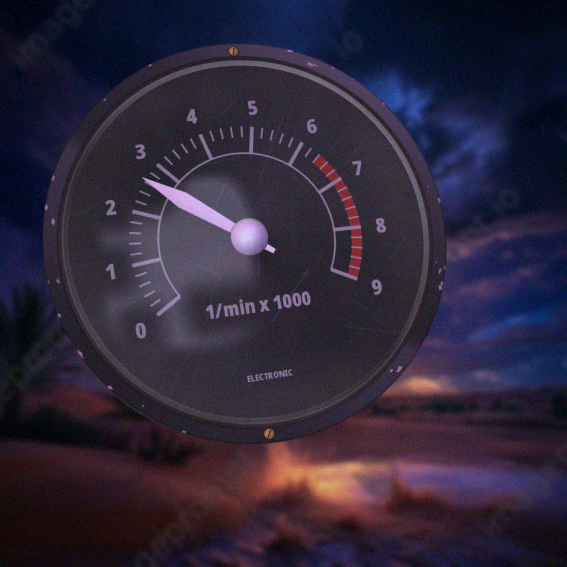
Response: 2600 rpm
